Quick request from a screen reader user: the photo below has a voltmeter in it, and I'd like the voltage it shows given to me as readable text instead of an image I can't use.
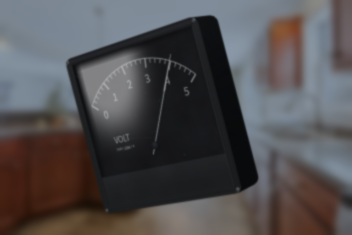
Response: 4 V
